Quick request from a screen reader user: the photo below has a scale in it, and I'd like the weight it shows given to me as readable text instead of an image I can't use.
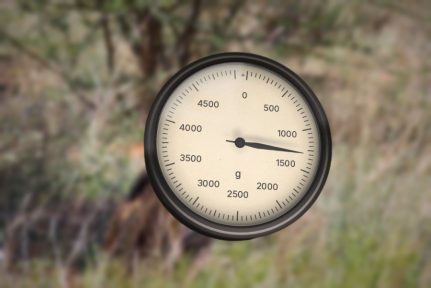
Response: 1300 g
